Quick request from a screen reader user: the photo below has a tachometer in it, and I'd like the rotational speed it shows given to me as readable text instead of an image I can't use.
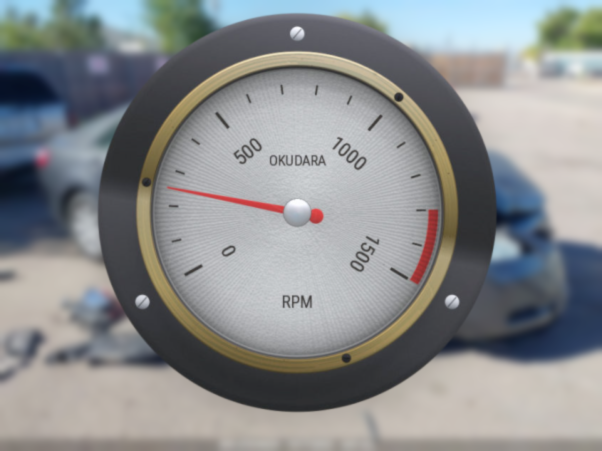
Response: 250 rpm
